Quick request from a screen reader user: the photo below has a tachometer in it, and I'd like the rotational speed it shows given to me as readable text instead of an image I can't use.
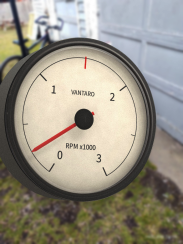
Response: 250 rpm
